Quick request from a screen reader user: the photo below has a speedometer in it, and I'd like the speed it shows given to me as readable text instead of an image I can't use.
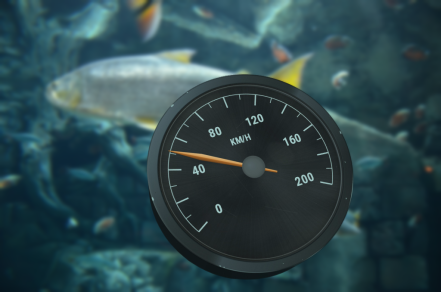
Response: 50 km/h
